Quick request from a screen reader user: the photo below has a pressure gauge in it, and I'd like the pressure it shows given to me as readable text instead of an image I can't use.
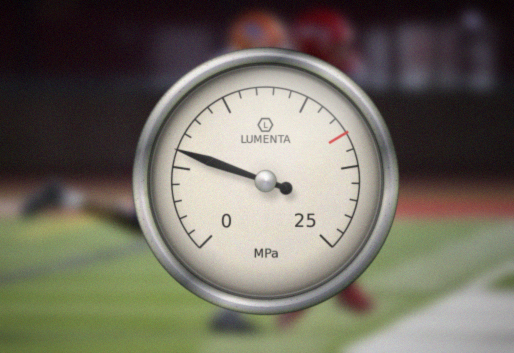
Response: 6 MPa
